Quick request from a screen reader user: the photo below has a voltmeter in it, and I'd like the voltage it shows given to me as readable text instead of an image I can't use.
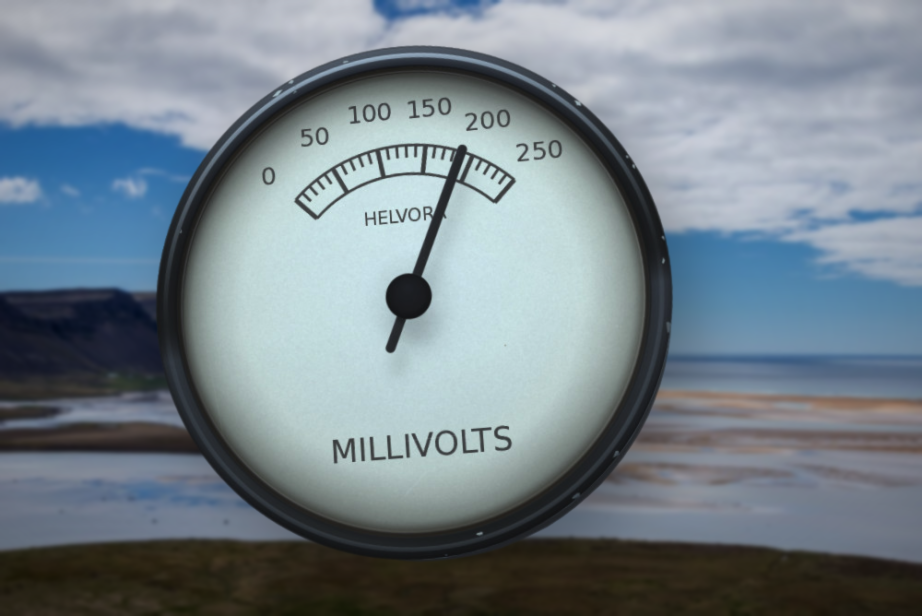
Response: 190 mV
